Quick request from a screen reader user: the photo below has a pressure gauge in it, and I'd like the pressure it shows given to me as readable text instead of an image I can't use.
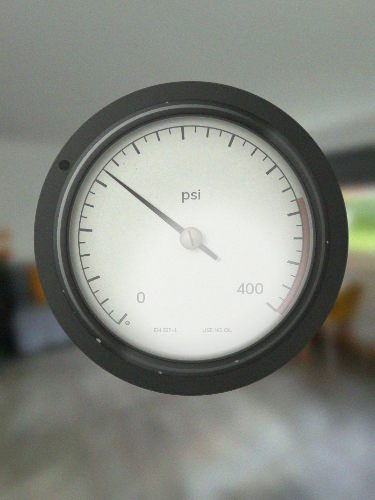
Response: 130 psi
